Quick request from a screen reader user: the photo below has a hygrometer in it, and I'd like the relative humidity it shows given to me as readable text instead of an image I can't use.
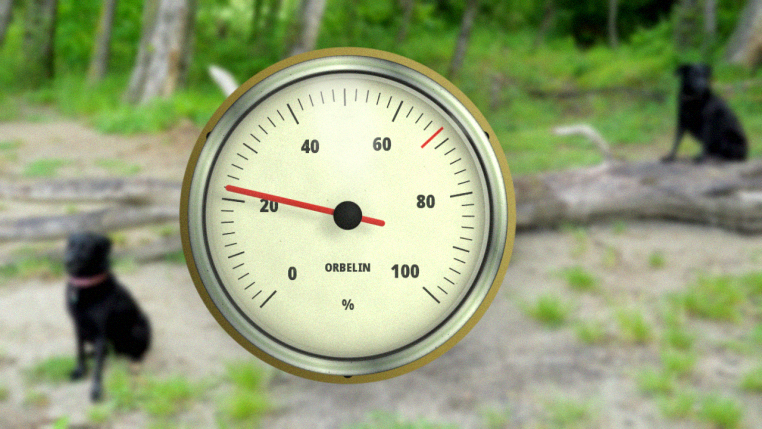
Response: 22 %
